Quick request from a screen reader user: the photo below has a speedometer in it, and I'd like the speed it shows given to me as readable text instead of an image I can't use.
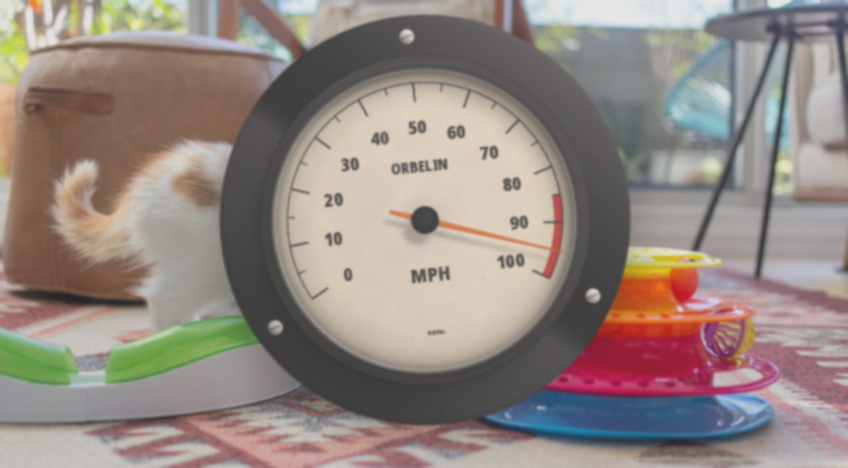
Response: 95 mph
